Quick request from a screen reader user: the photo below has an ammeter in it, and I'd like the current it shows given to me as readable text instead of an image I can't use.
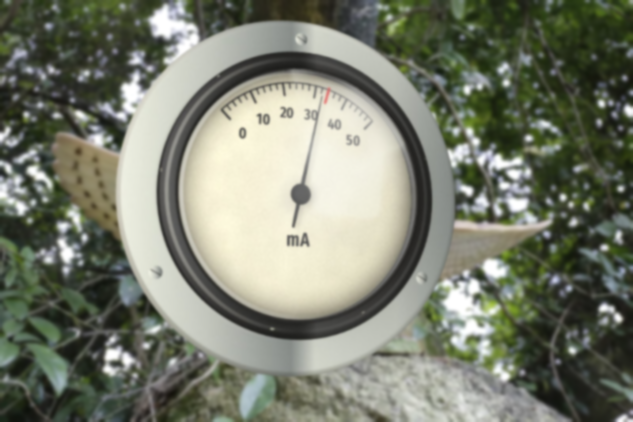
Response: 32 mA
